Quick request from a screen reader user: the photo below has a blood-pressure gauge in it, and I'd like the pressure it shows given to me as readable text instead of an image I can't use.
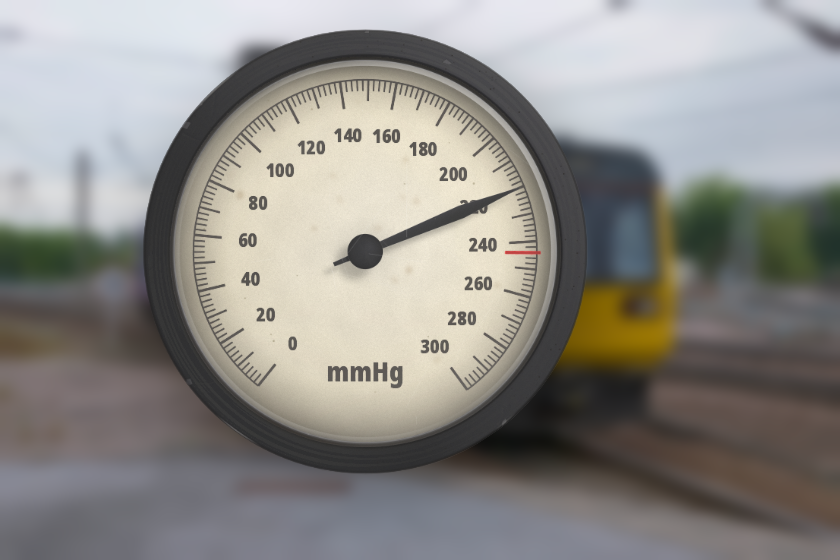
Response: 220 mmHg
